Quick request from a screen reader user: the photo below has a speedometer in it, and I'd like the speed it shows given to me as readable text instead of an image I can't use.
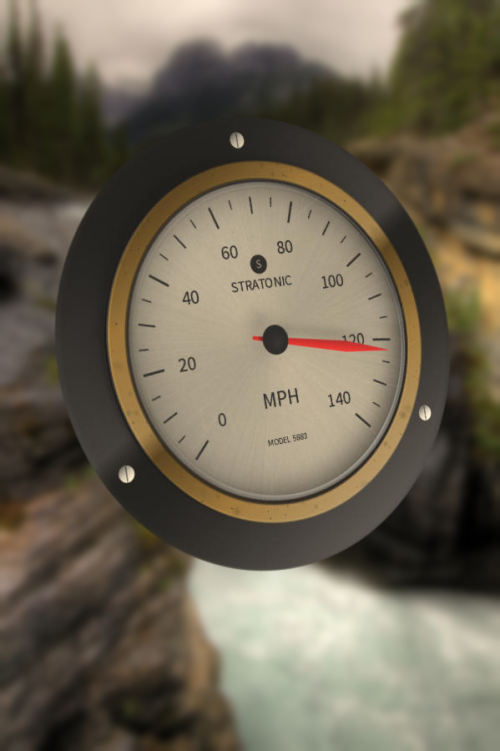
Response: 122.5 mph
